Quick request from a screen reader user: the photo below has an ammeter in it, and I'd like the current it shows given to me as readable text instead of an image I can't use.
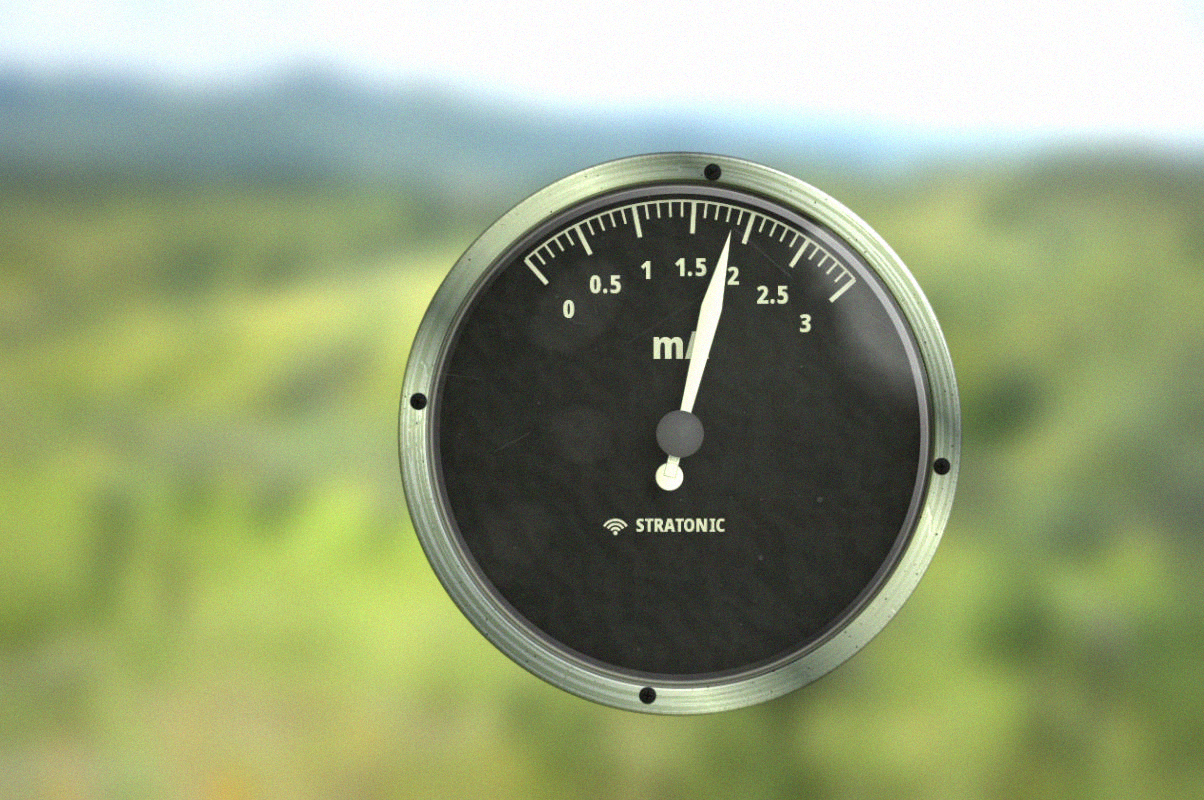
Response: 1.85 mA
